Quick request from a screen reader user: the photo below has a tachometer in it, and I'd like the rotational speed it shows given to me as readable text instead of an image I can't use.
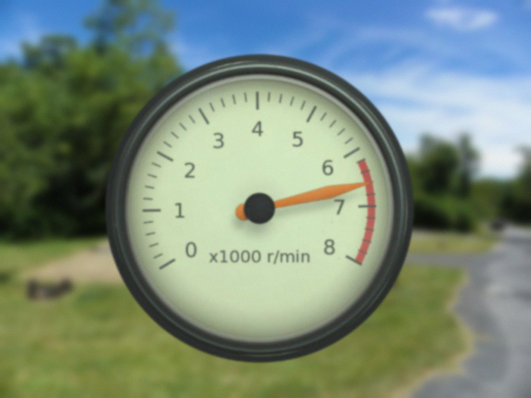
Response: 6600 rpm
